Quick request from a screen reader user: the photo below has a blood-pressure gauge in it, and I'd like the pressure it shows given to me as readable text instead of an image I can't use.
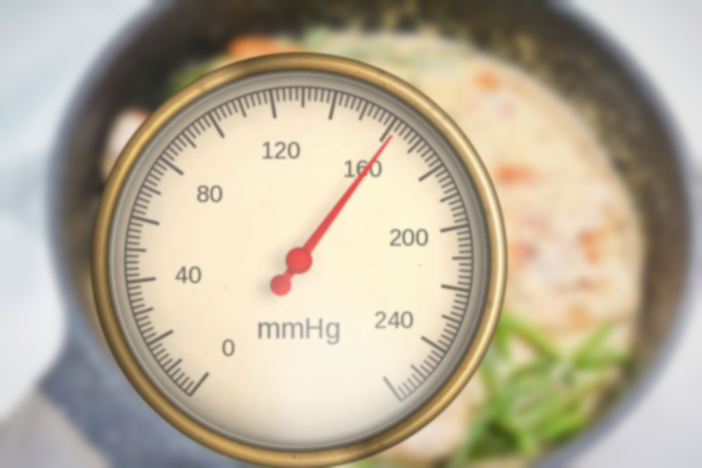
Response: 162 mmHg
